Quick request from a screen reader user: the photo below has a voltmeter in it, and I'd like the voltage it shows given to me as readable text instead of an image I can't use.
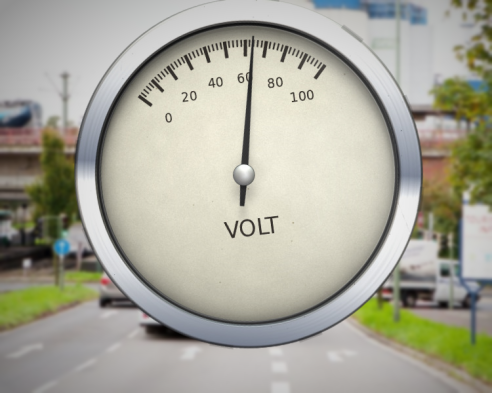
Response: 64 V
